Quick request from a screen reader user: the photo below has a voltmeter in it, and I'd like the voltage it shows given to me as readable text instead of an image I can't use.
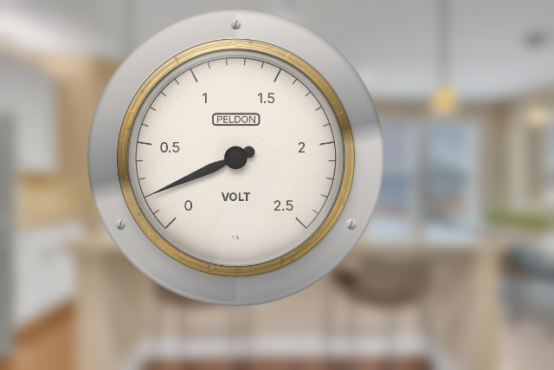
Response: 0.2 V
